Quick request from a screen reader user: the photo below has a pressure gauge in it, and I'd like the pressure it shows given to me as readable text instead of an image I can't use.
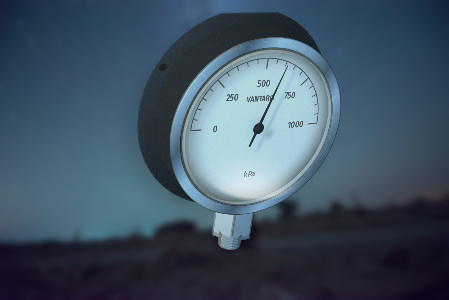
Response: 600 kPa
